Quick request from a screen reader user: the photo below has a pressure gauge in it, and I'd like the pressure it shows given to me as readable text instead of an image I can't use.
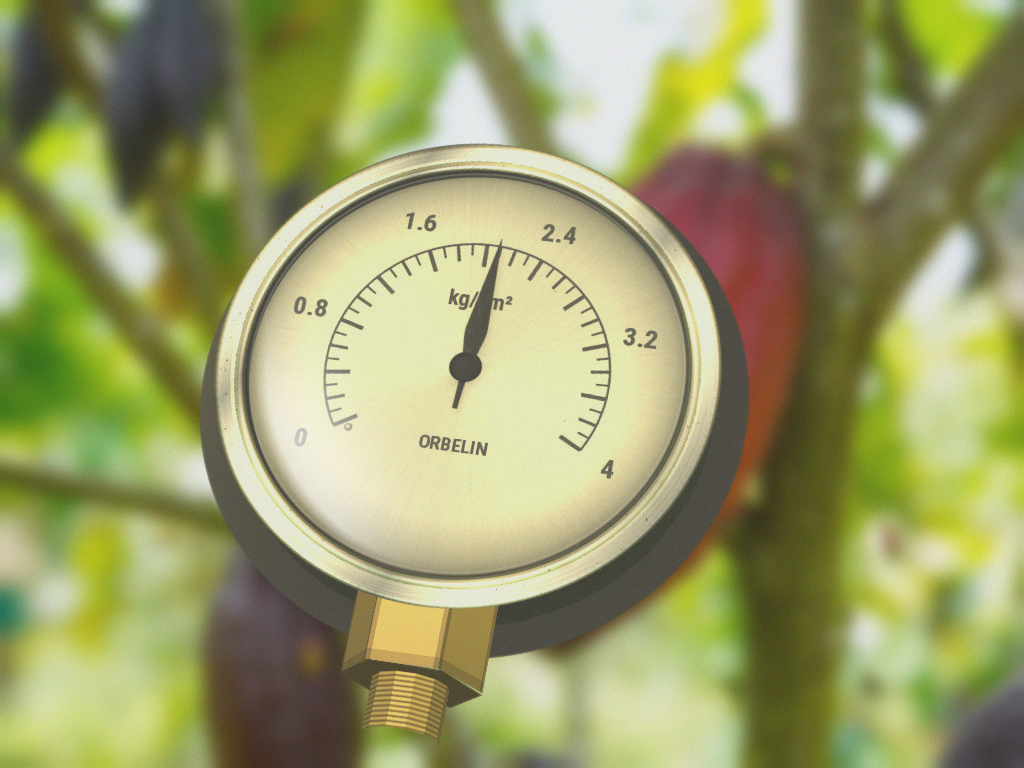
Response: 2.1 kg/cm²
